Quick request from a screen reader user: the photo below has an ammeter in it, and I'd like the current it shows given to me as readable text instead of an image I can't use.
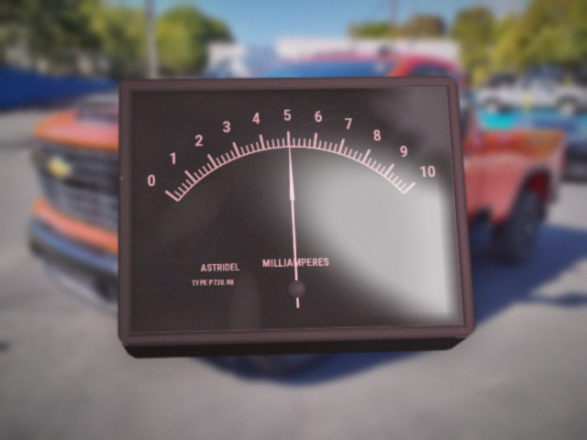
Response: 5 mA
